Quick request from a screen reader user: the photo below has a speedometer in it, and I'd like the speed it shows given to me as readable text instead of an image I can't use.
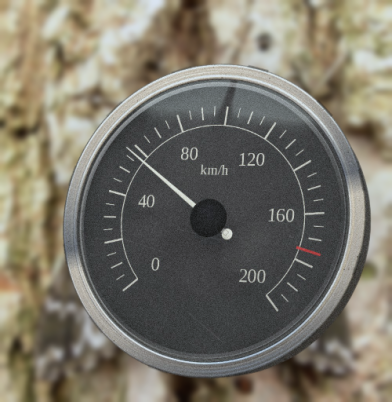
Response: 57.5 km/h
